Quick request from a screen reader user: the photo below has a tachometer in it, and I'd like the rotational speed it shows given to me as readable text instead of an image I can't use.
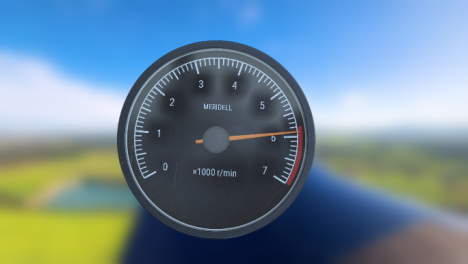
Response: 5900 rpm
